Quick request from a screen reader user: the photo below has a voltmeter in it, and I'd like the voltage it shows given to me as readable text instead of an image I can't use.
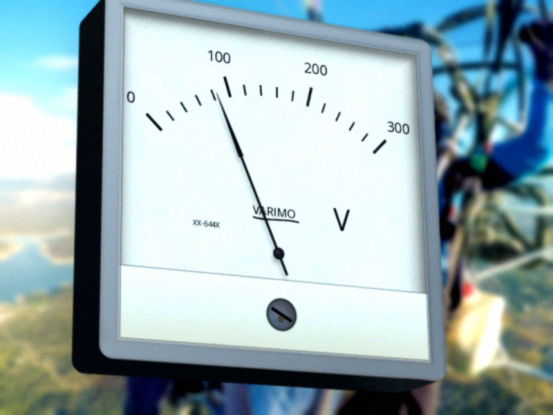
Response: 80 V
